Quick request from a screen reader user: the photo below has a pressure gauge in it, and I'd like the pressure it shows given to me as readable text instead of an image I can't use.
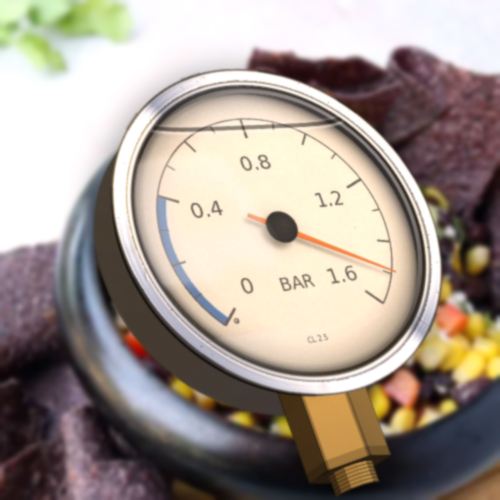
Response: 1.5 bar
